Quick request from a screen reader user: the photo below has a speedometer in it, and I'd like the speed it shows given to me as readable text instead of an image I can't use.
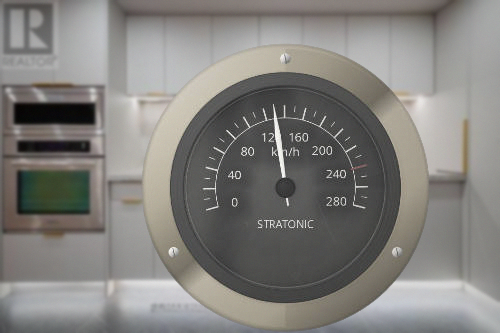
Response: 130 km/h
